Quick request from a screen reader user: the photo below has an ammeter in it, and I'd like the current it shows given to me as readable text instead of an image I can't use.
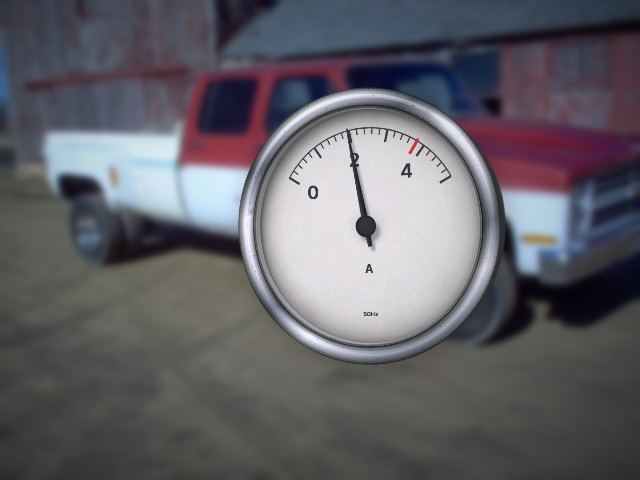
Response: 2 A
